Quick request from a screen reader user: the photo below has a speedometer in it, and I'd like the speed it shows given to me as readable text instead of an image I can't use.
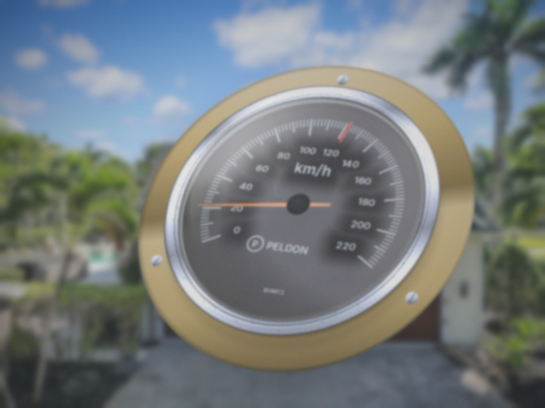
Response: 20 km/h
